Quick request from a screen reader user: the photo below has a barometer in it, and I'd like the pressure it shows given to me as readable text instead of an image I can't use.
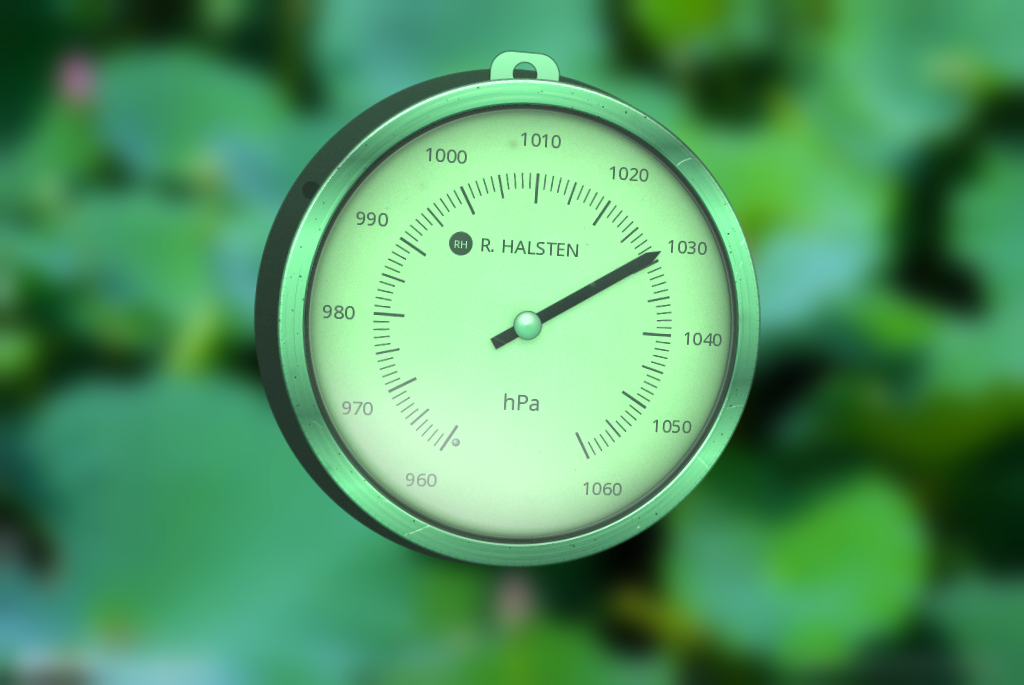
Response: 1029 hPa
